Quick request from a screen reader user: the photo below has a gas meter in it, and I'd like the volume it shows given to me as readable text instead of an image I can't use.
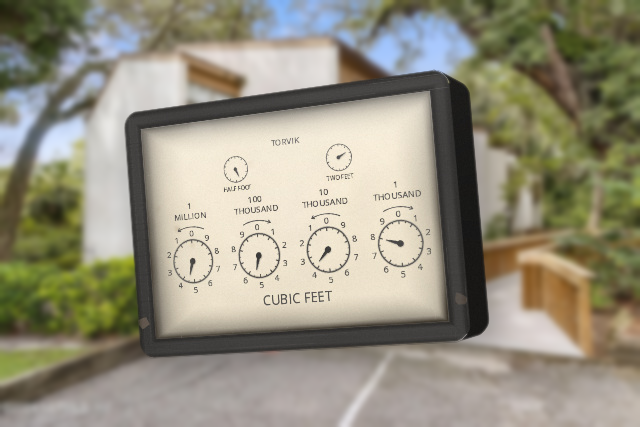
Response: 453800 ft³
